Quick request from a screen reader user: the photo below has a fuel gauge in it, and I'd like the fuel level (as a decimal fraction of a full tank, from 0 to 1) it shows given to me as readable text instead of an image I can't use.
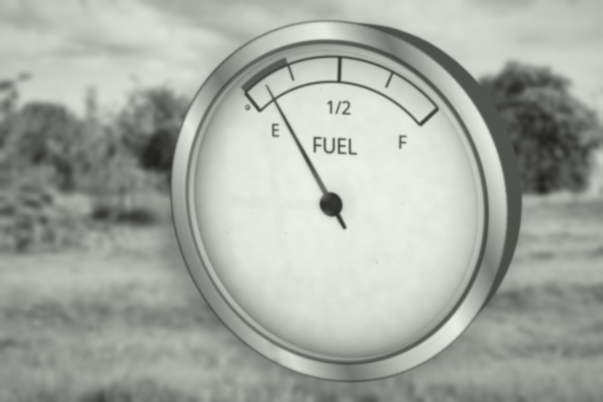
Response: 0.125
